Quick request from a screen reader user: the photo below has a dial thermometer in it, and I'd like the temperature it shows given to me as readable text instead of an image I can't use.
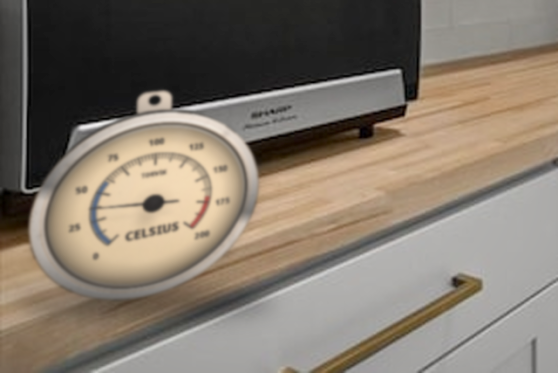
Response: 37.5 °C
